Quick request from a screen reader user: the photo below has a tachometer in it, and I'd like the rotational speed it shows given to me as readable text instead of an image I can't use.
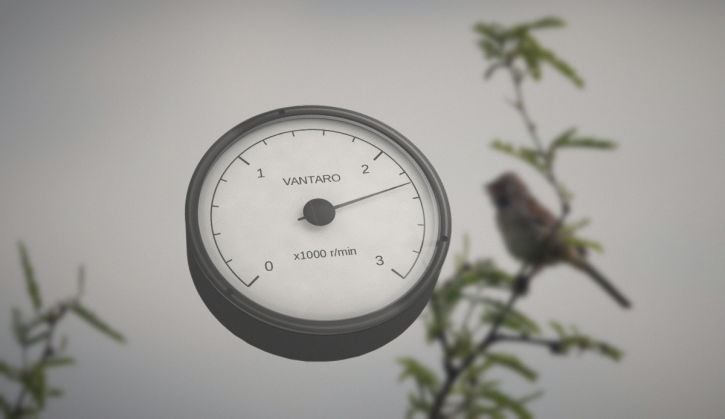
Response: 2300 rpm
